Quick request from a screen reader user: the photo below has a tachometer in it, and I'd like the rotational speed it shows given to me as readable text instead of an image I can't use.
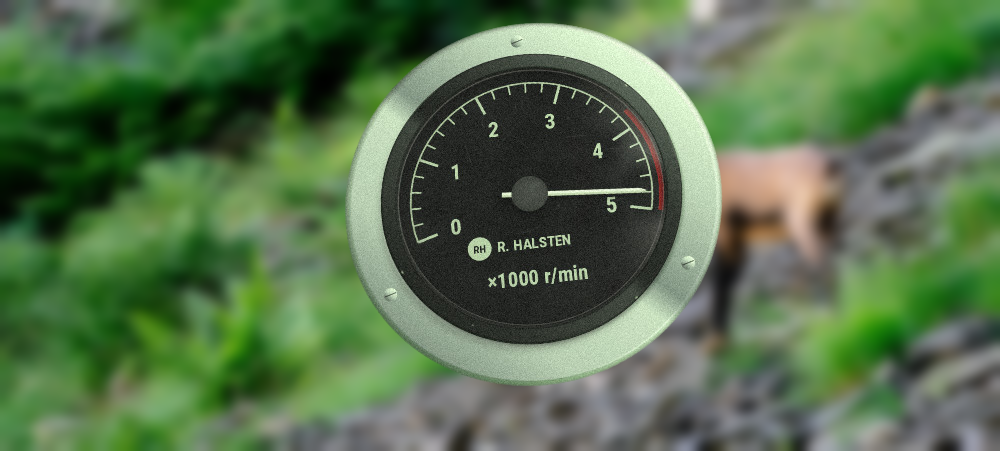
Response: 4800 rpm
